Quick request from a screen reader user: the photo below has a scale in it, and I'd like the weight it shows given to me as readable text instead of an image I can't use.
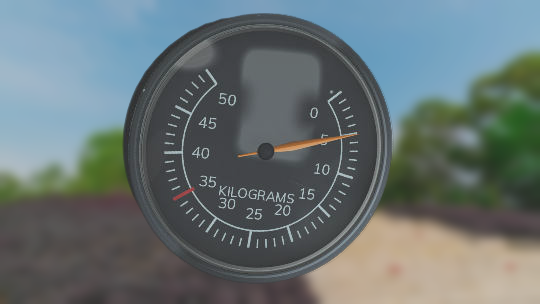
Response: 5 kg
